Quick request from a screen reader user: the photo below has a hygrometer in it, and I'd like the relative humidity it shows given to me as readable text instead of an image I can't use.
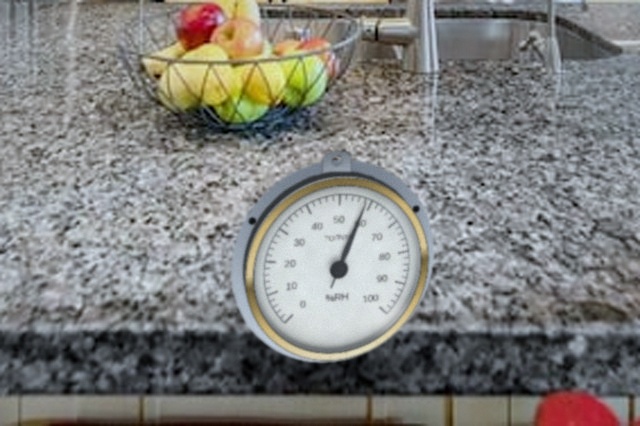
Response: 58 %
